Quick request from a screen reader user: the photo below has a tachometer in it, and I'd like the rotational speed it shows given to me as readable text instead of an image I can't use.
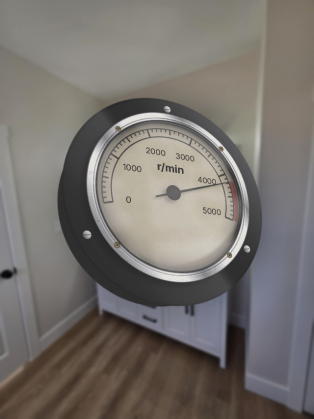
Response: 4200 rpm
